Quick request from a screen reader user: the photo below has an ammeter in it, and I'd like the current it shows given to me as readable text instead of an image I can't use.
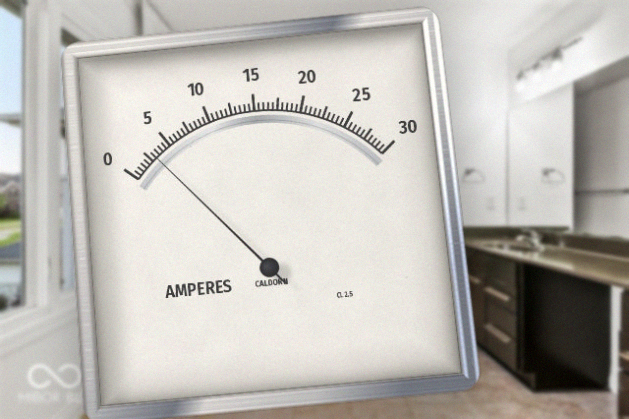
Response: 3 A
